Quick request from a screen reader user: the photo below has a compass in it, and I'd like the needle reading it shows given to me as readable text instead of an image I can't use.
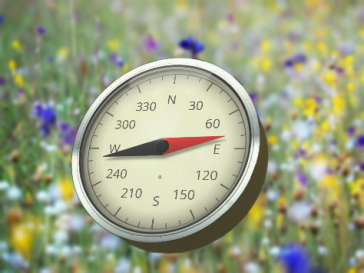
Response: 80 °
